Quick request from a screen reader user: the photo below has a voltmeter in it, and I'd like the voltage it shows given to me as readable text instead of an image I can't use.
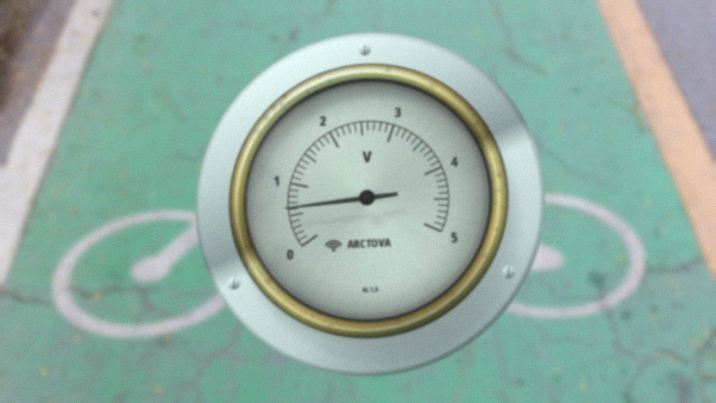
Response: 0.6 V
